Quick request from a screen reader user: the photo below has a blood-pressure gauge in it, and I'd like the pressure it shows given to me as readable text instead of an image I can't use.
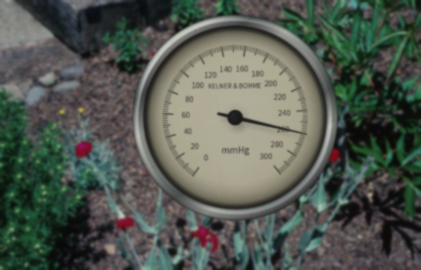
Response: 260 mmHg
